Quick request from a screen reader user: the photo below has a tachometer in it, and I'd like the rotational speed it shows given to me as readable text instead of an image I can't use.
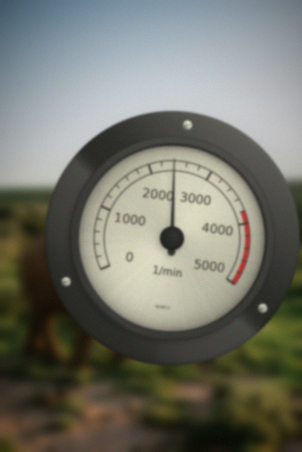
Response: 2400 rpm
